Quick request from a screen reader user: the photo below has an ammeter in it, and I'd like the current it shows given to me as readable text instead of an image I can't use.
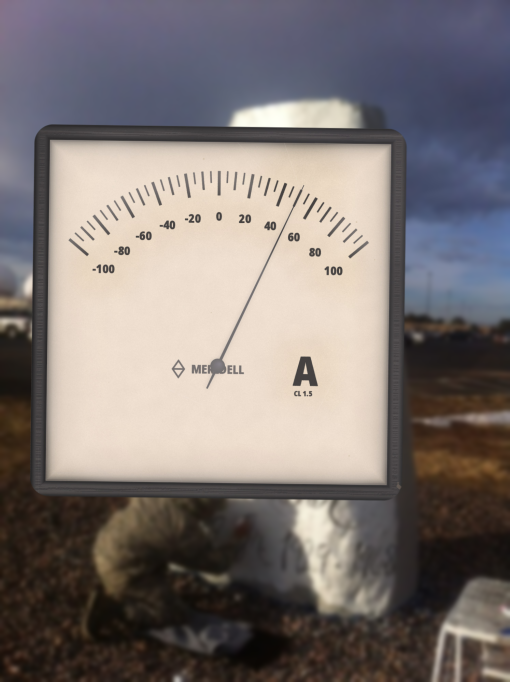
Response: 50 A
